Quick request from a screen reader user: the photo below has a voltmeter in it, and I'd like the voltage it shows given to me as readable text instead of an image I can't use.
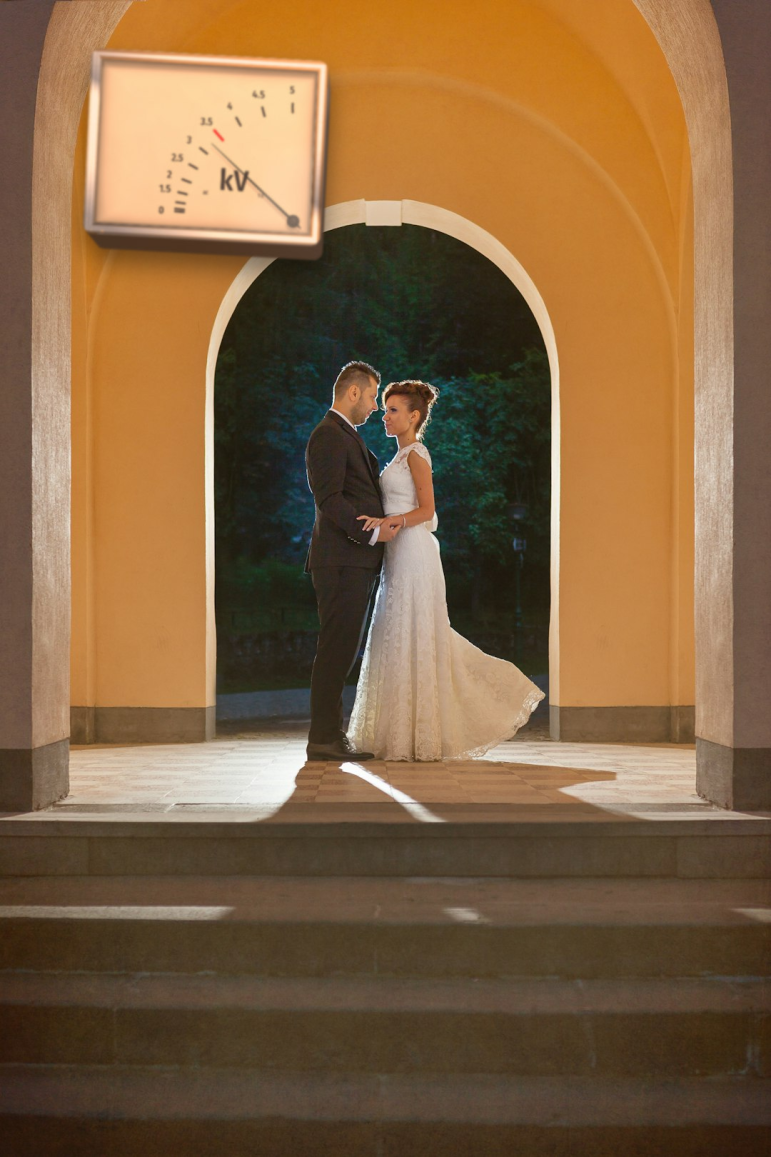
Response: 3.25 kV
